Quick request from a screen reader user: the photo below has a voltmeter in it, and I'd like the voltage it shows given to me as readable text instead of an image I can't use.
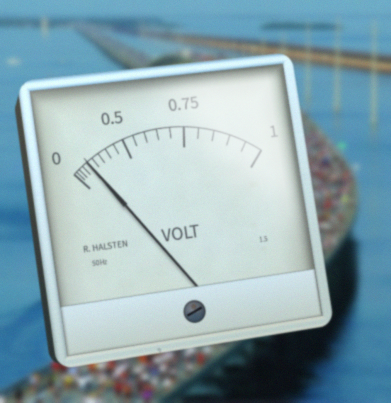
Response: 0.25 V
